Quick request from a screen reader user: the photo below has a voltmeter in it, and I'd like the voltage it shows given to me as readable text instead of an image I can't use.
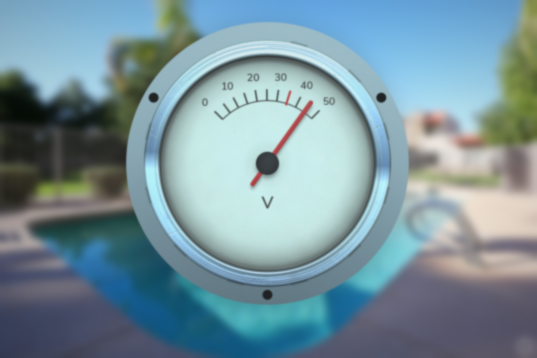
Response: 45 V
